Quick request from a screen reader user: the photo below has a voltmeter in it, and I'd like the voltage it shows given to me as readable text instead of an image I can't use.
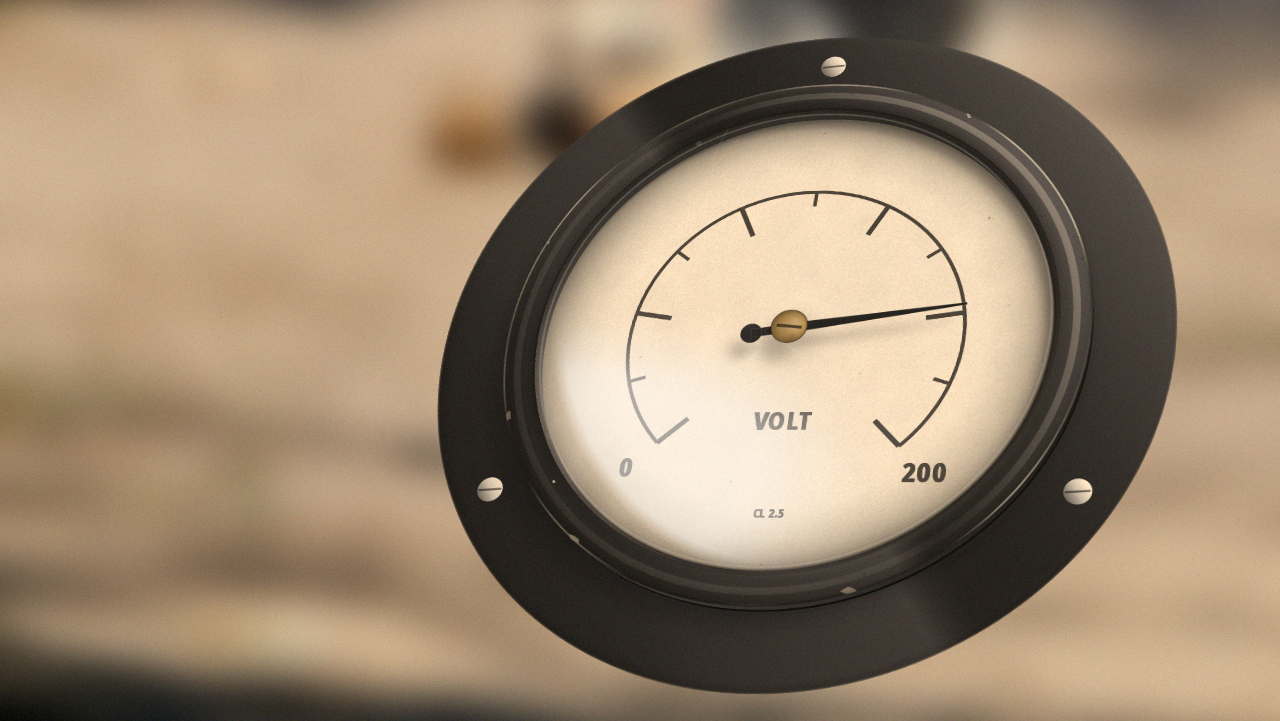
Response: 160 V
